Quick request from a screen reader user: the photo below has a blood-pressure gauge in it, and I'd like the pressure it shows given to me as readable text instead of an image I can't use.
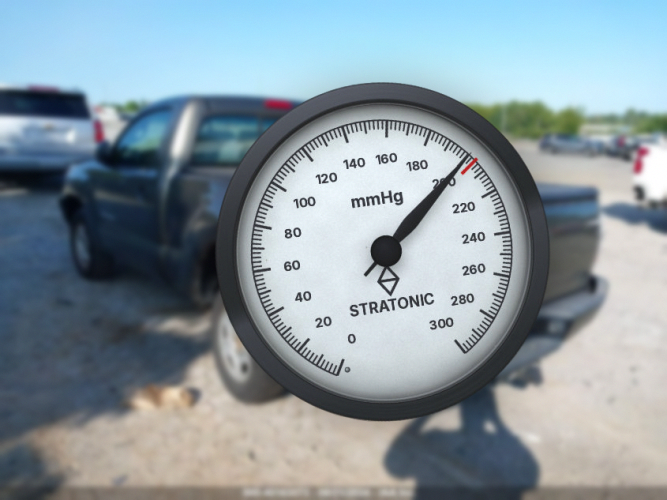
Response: 200 mmHg
